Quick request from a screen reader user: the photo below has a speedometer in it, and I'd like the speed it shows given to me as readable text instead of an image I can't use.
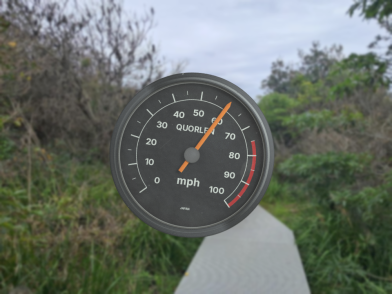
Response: 60 mph
